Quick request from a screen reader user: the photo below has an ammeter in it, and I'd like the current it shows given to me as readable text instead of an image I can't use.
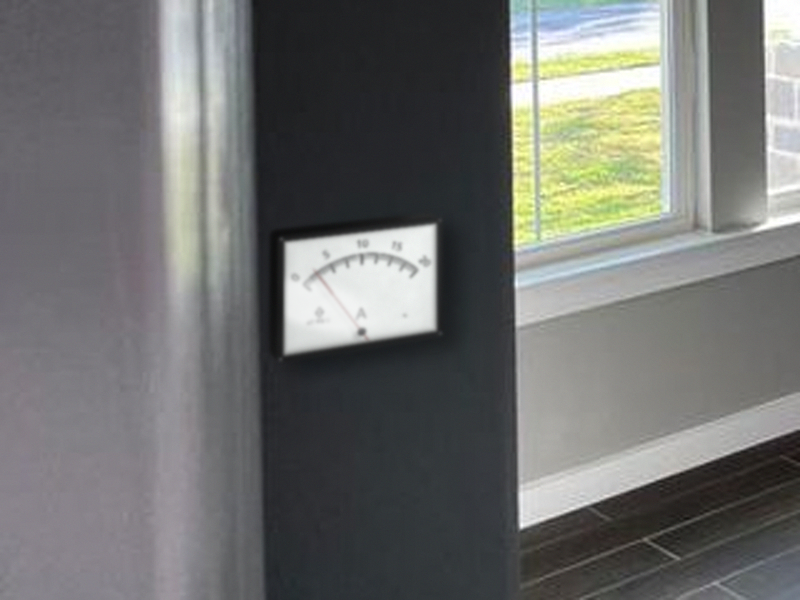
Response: 2.5 A
